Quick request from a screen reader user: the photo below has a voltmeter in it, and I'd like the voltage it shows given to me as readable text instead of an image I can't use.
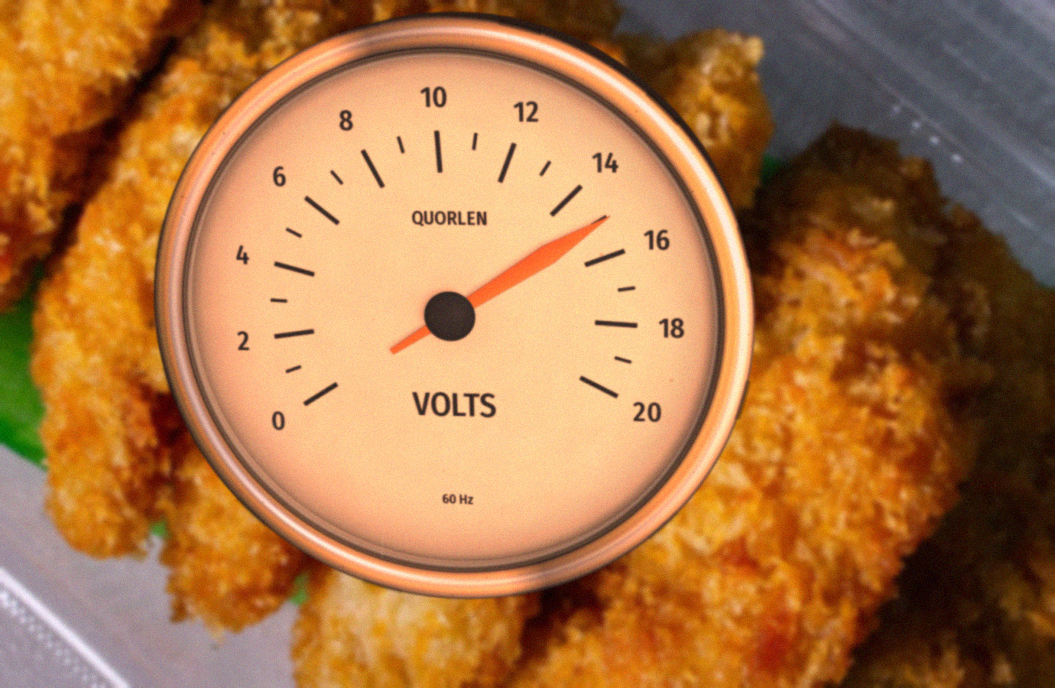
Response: 15 V
